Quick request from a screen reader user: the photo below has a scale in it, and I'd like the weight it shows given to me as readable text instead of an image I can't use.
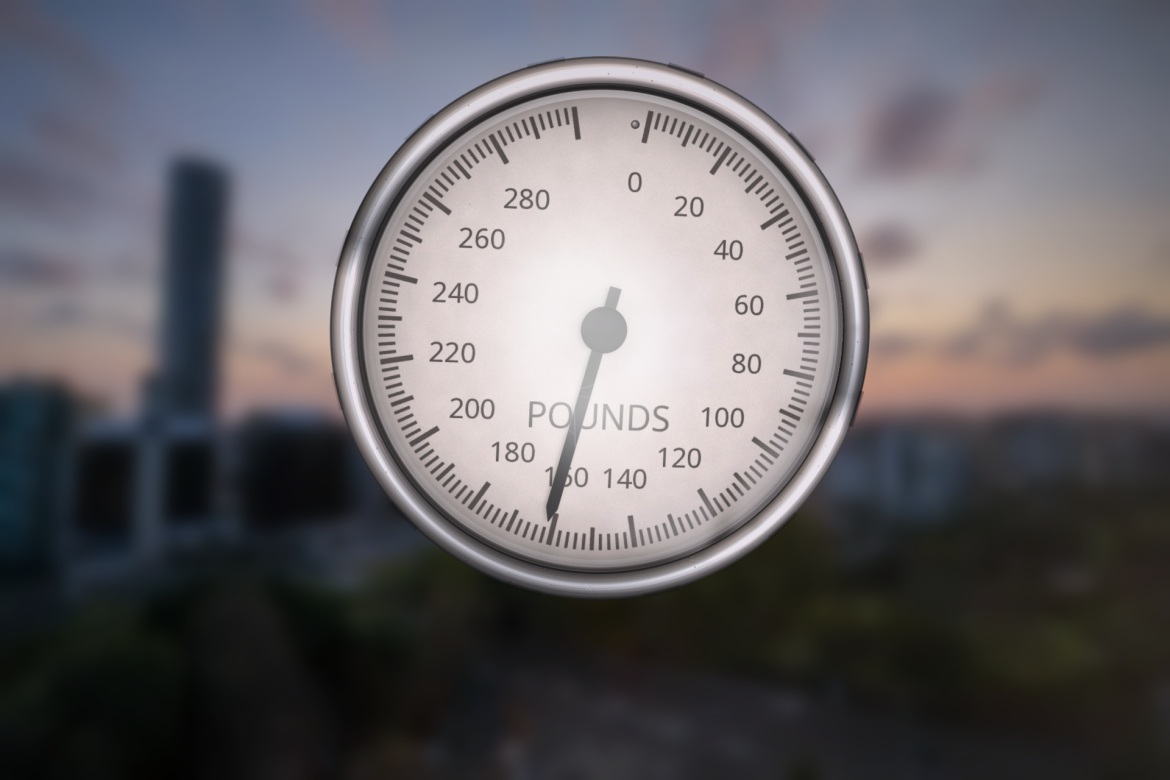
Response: 162 lb
